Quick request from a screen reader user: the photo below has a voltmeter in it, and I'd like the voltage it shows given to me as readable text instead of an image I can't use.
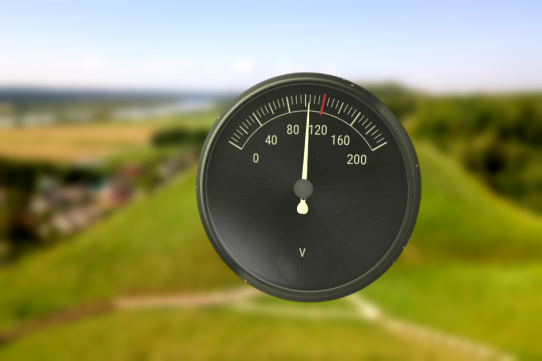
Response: 105 V
